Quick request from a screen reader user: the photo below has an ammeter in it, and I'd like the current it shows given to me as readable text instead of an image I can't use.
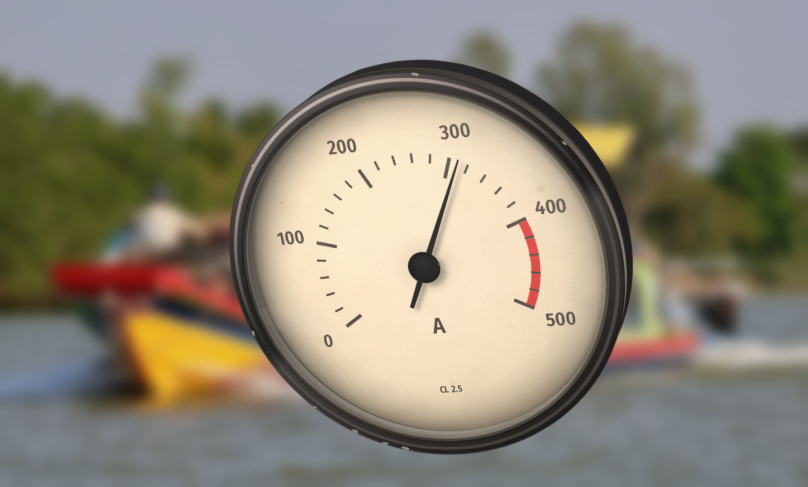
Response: 310 A
